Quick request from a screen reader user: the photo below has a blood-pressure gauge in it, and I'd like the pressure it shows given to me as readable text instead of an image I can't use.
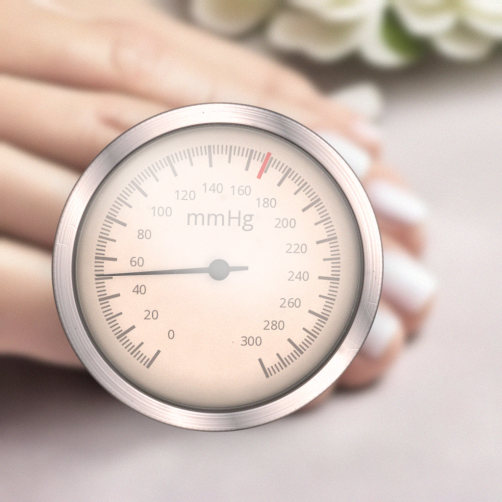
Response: 52 mmHg
